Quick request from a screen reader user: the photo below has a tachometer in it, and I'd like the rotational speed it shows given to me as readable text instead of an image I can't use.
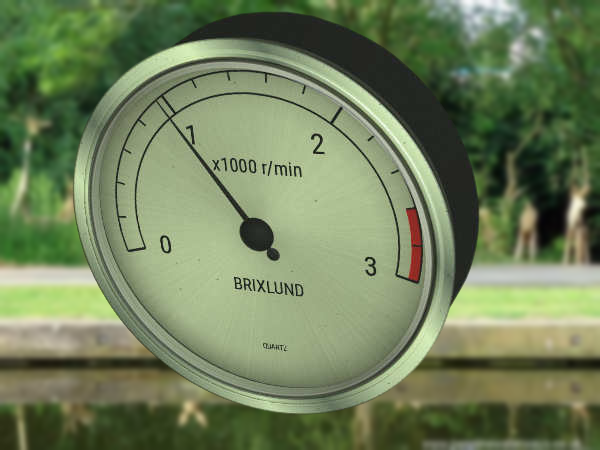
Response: 1000 rpm
